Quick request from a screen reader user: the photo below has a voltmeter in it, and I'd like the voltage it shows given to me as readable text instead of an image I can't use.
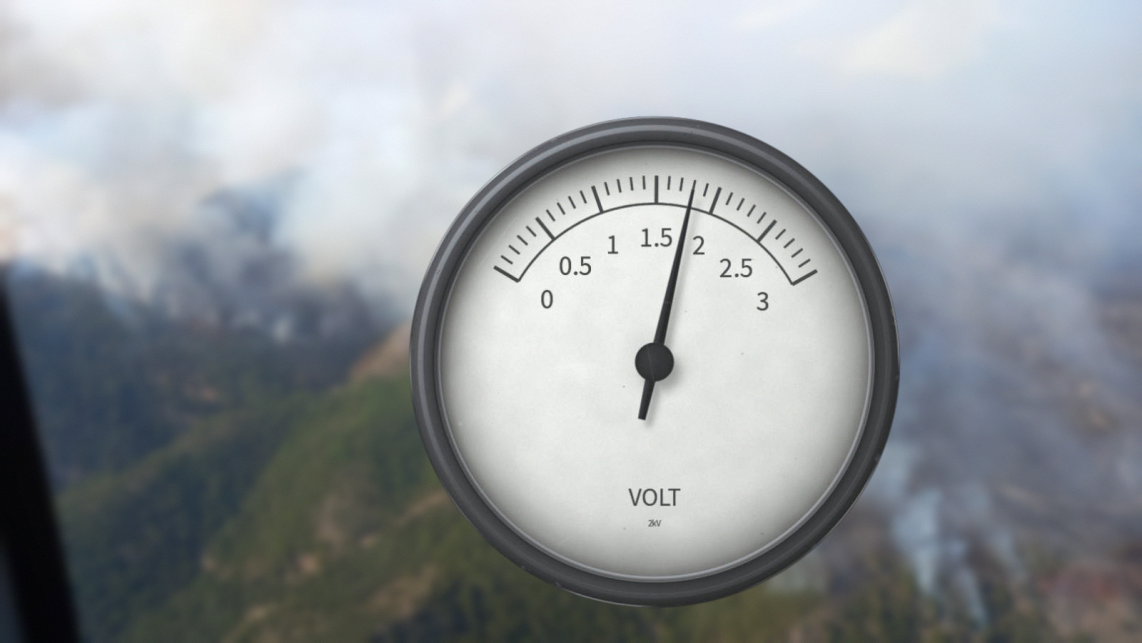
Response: 1.8 V
